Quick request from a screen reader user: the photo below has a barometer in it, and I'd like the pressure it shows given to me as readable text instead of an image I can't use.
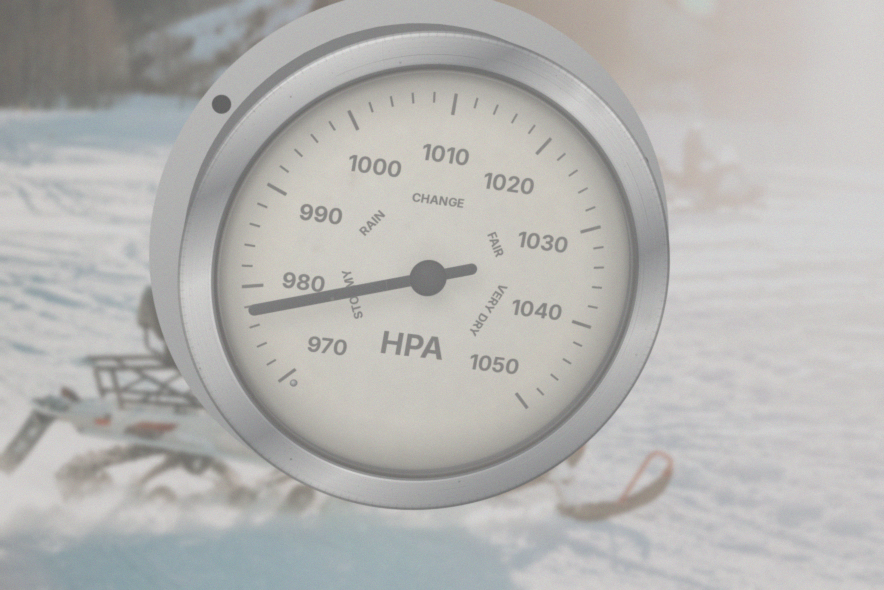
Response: 978 hPa
